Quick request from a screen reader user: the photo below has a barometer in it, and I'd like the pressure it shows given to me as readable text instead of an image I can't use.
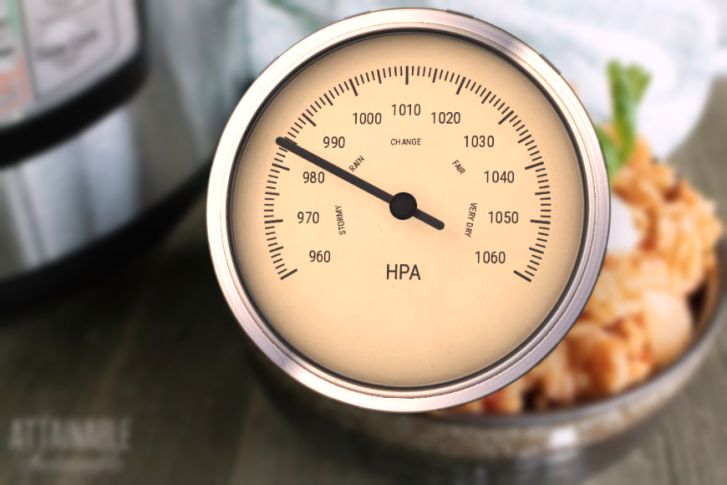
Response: 984 hPa
